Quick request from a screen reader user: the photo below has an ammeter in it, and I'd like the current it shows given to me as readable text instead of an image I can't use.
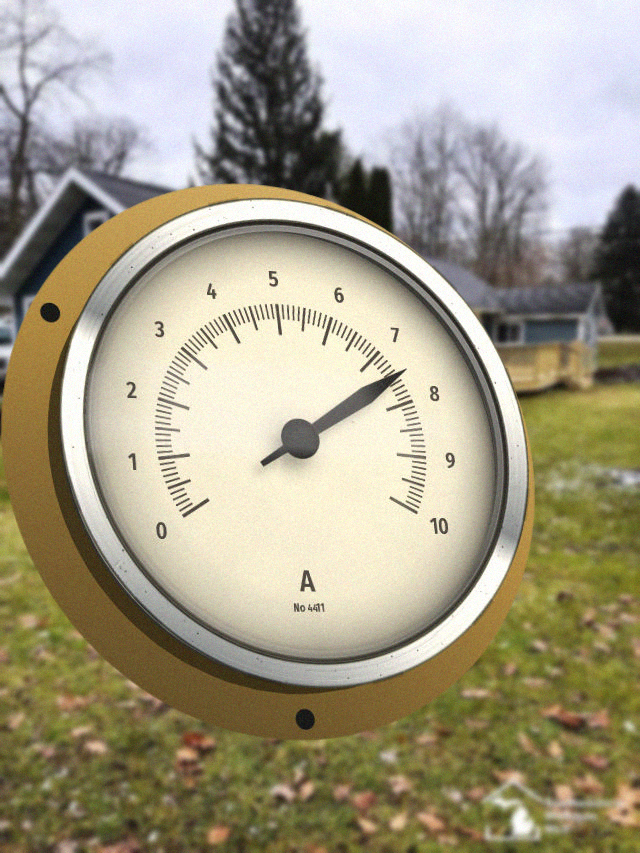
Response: 7.5 A
